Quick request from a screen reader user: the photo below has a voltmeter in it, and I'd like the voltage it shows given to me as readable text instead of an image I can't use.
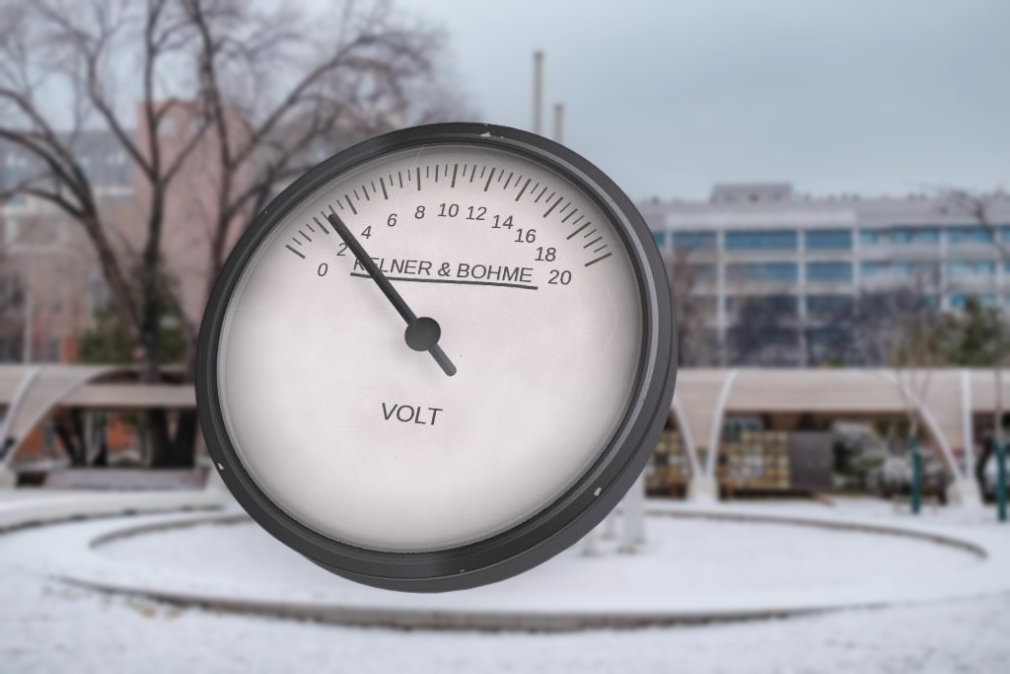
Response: 2.75 V
